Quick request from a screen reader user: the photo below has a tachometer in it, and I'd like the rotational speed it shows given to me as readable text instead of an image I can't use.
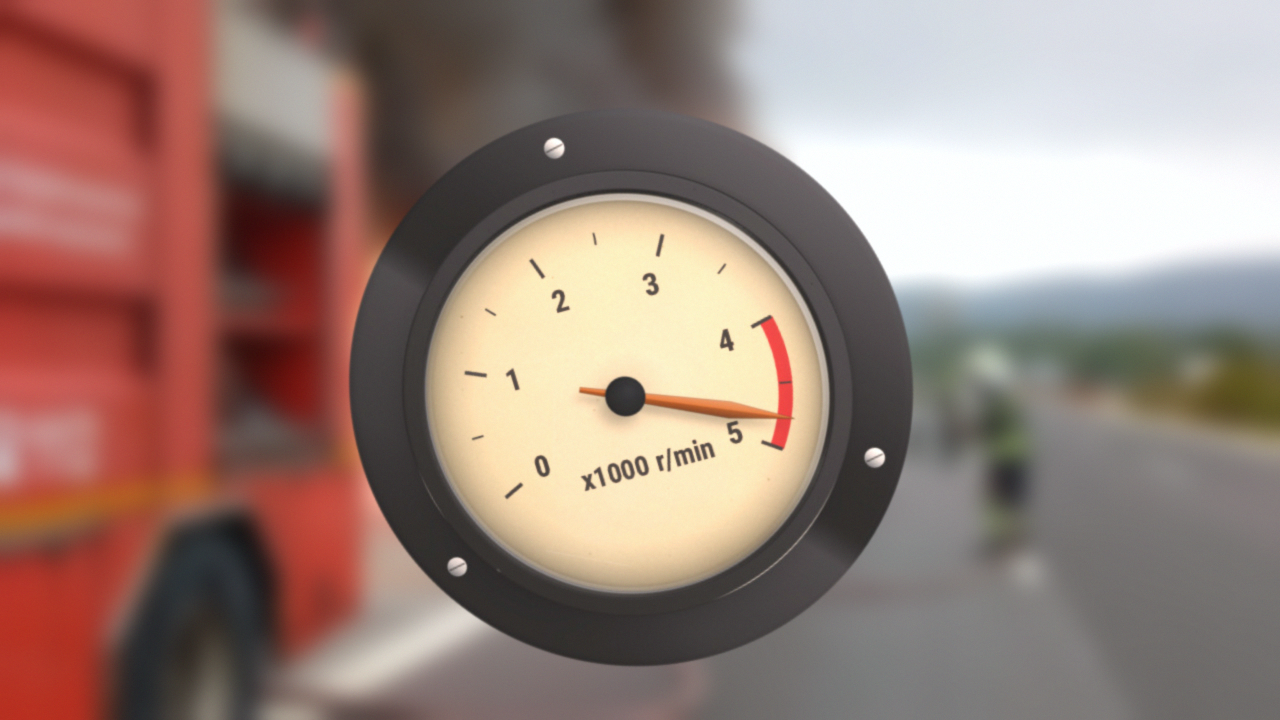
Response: 4750 rpm
